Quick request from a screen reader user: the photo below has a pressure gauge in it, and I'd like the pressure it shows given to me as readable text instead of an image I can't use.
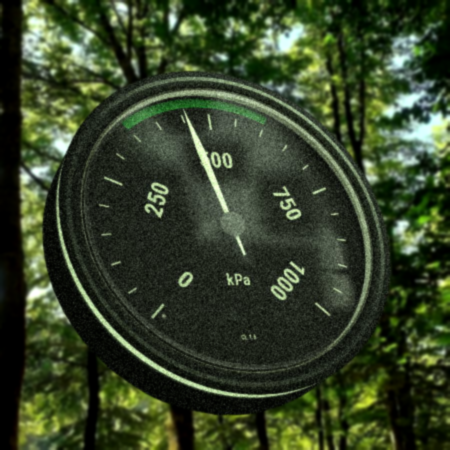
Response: 450 kPa
